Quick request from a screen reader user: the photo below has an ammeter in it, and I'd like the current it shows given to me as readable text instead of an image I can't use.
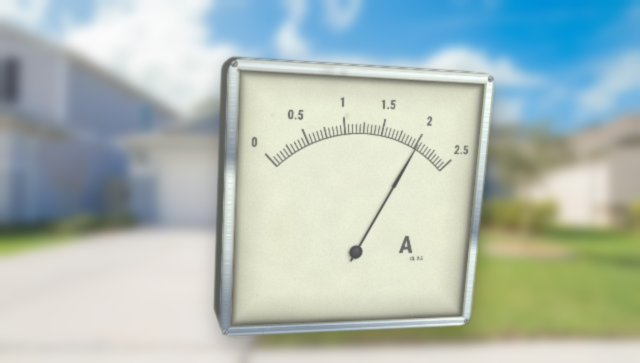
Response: 2 A
